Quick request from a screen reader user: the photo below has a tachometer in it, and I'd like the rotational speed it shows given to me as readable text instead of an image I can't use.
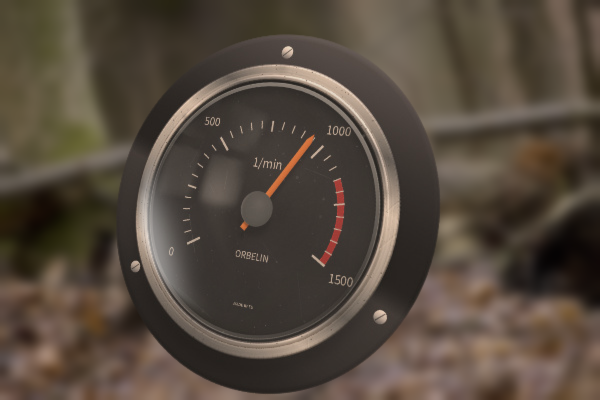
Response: 950 rpm
